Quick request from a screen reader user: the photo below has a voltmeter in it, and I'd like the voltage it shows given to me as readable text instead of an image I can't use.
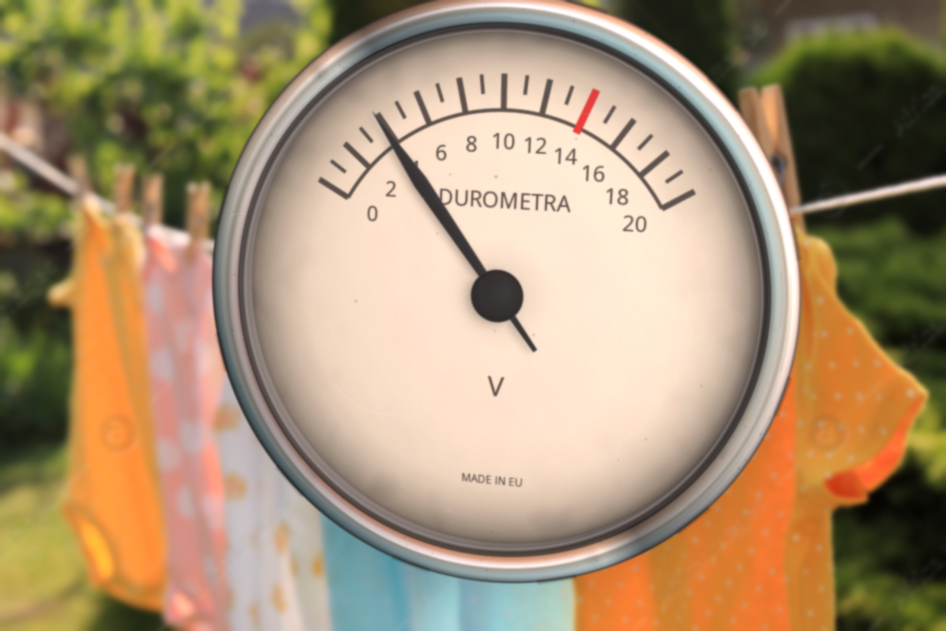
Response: 4 V
